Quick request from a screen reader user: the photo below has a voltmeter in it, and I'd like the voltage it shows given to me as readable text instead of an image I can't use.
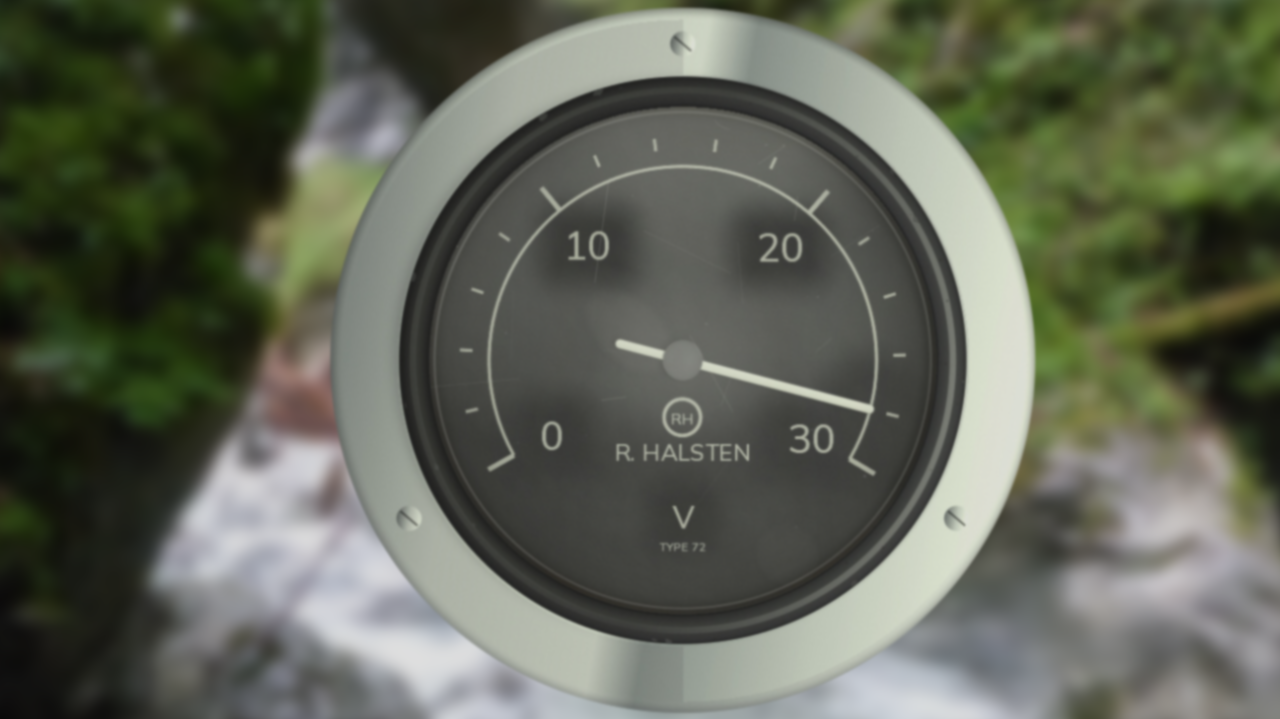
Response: 28 V
